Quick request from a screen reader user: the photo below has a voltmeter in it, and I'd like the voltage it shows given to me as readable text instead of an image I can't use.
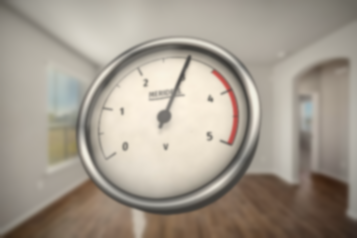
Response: 3 V
